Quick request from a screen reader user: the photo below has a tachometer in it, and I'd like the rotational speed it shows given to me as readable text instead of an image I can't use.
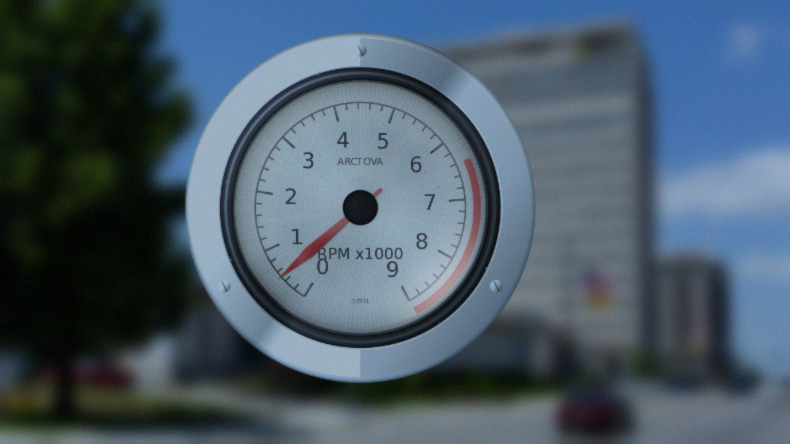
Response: 500 rpm
